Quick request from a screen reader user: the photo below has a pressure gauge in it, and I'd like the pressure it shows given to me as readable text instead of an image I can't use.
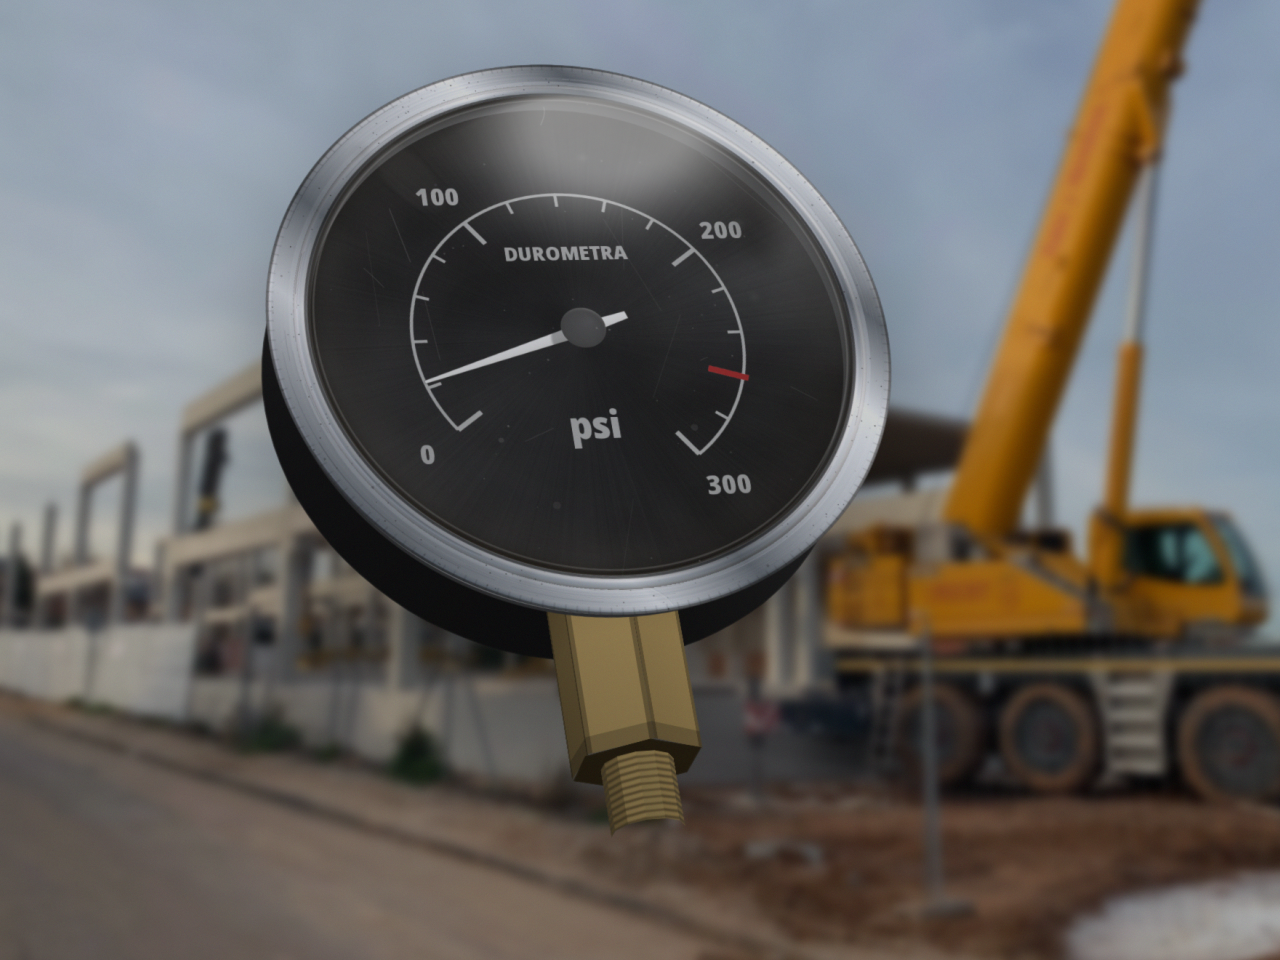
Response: 20 psi
